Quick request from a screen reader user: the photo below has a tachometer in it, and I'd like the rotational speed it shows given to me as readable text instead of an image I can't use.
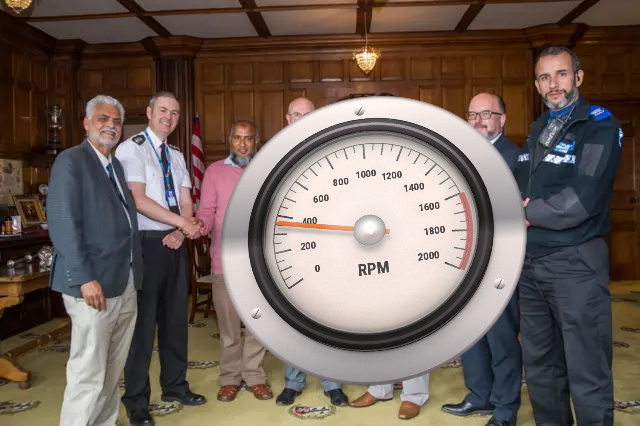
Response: 350 rpm
